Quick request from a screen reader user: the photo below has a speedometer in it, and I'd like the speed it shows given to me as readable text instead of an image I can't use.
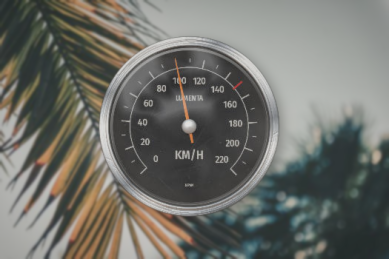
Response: 100 km/h
